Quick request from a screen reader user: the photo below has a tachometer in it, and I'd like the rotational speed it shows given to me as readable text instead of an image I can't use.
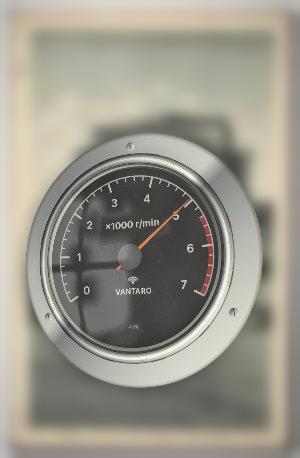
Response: 5000 rpm
